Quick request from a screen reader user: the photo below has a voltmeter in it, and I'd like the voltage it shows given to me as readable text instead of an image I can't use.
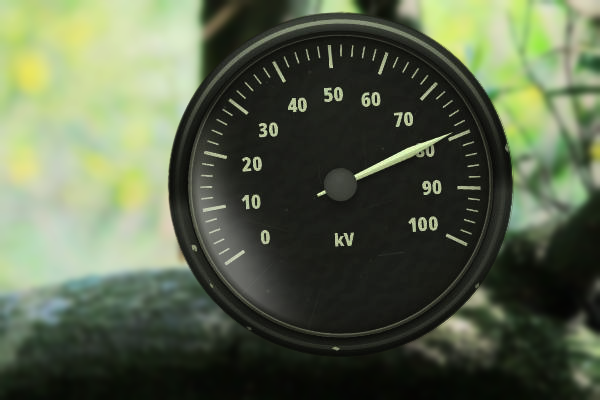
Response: 79 kV
